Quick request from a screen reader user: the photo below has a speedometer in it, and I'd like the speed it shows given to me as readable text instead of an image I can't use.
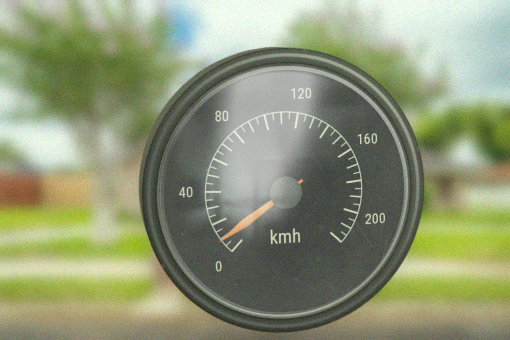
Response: 10 km/h
